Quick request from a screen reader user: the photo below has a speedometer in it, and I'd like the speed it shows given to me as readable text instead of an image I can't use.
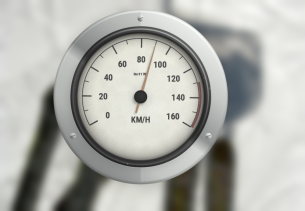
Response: 90 km/h
